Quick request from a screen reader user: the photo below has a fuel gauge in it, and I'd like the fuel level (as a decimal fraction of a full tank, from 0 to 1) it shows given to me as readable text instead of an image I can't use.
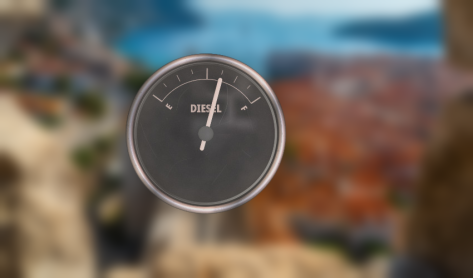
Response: 0.625
